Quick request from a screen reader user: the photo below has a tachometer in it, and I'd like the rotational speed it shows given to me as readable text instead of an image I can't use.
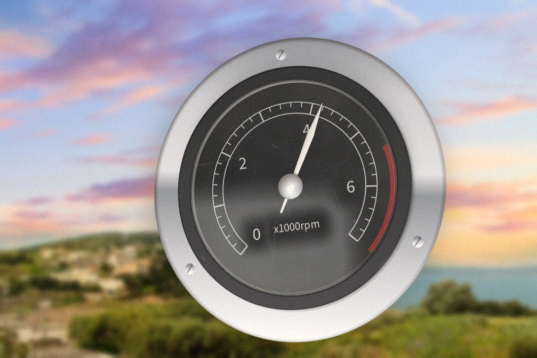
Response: 4200 rpm
